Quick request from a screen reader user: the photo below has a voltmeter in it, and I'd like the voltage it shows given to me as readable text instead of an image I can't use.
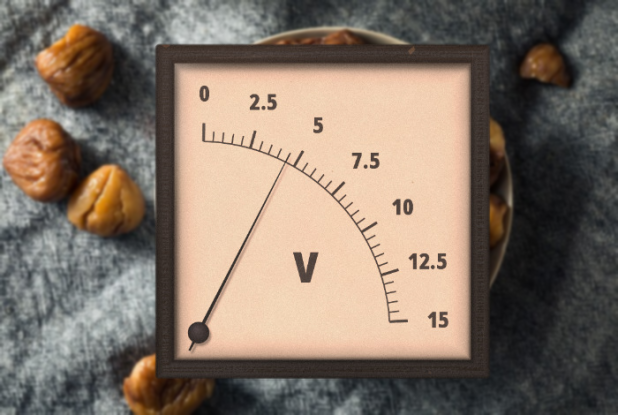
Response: 4.5 V
